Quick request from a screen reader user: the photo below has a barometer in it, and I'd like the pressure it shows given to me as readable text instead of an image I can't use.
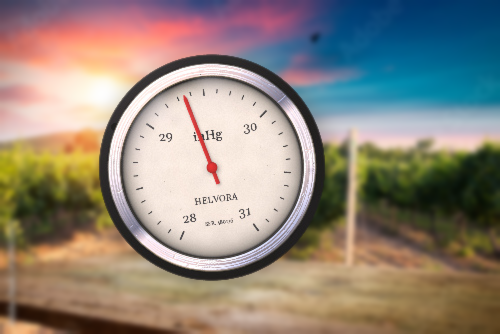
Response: 29.35 inHg
